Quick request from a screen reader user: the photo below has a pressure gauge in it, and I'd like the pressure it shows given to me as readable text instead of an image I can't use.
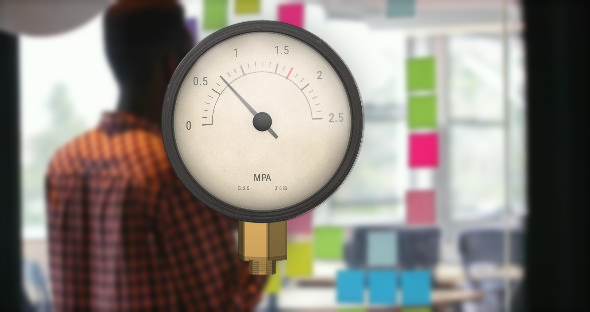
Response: 0.7 MPa
